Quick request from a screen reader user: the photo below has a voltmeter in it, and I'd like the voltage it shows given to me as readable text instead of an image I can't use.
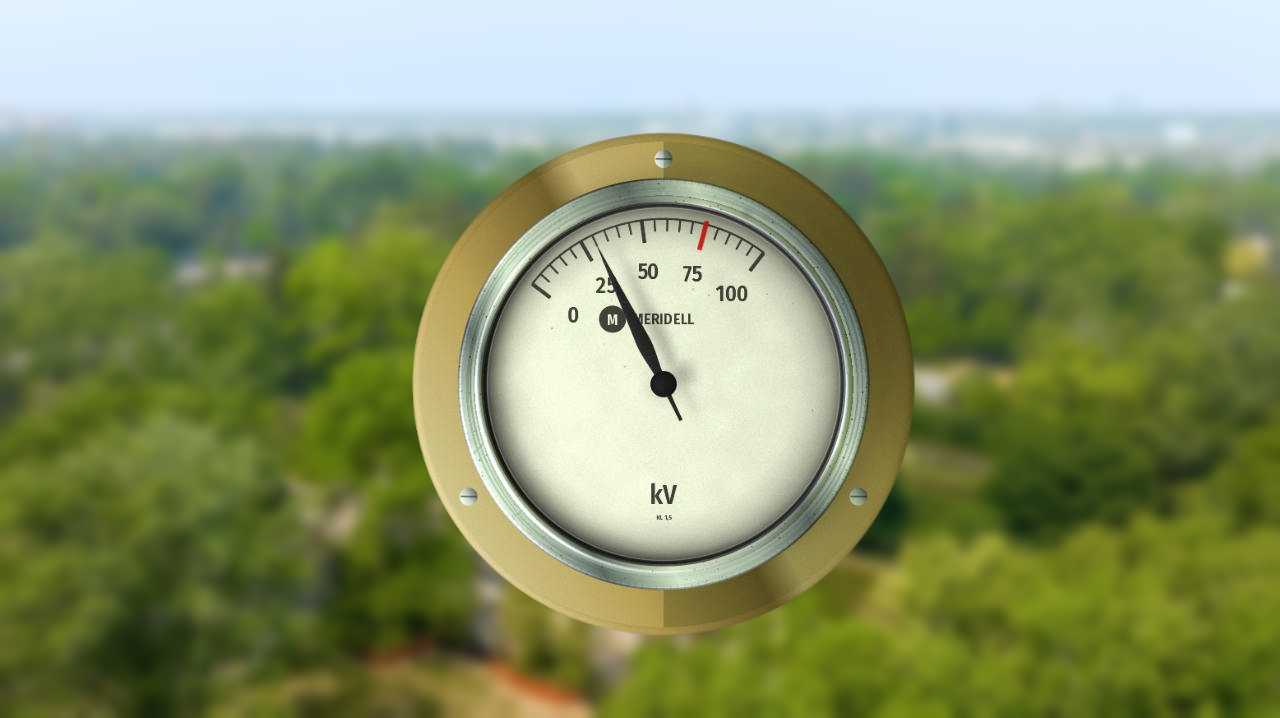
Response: 30 kV
